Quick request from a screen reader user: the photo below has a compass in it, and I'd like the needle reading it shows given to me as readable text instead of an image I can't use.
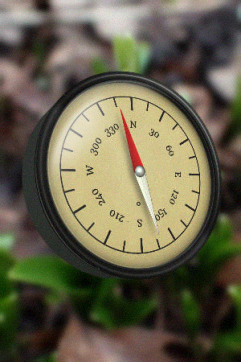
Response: 345 °
